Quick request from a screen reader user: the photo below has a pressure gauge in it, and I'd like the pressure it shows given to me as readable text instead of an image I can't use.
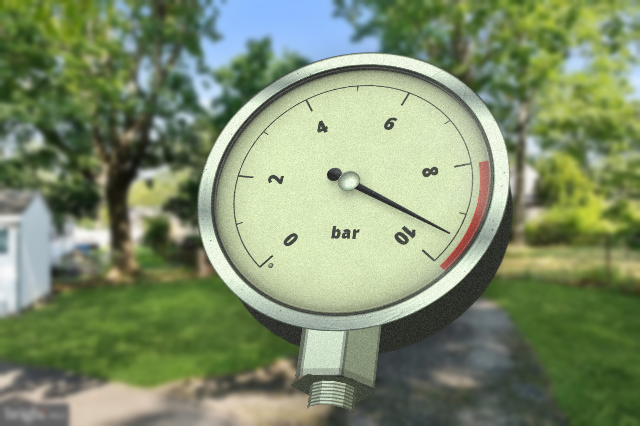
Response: 9.5 bar
